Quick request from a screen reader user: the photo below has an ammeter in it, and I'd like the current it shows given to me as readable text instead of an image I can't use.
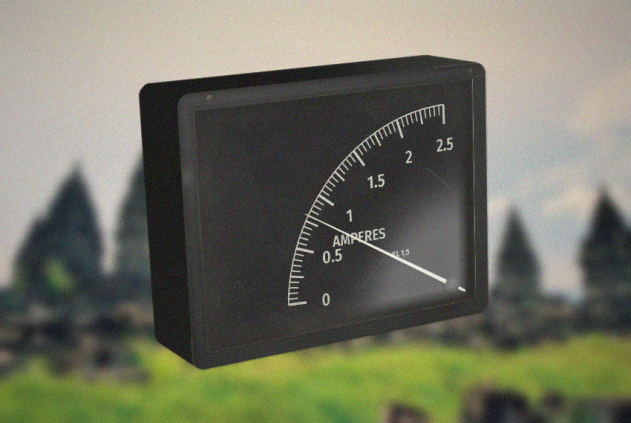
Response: 0.8 A
